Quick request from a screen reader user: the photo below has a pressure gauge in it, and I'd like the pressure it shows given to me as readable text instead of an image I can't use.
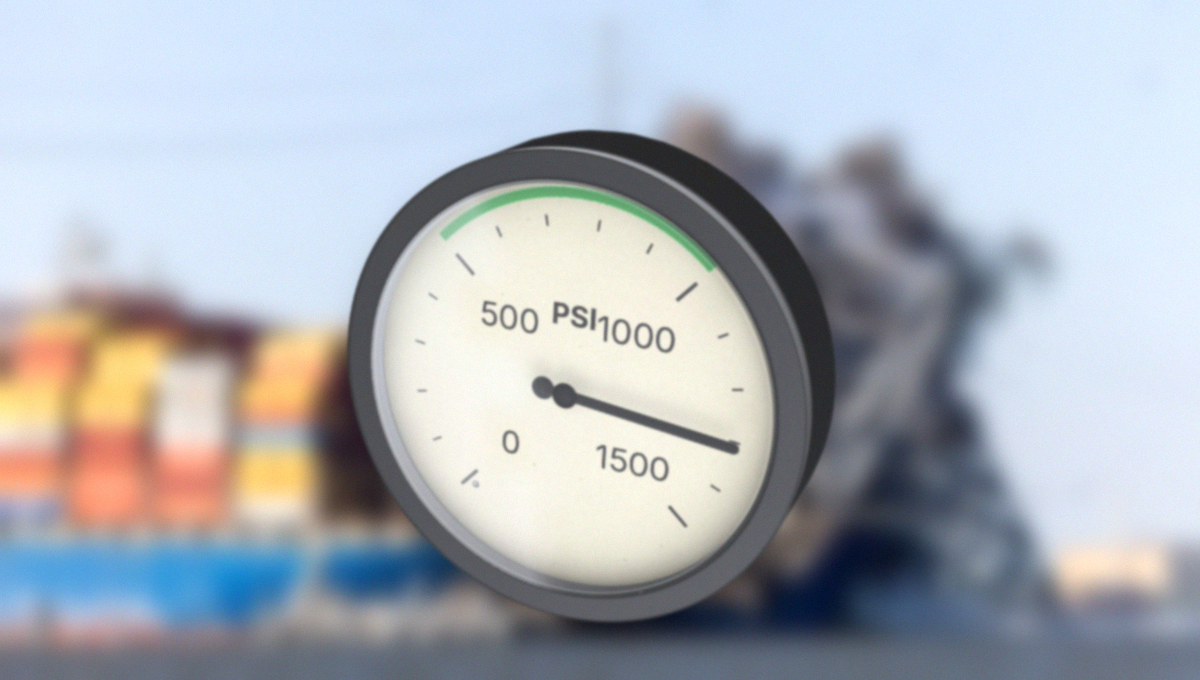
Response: 1300 psi
